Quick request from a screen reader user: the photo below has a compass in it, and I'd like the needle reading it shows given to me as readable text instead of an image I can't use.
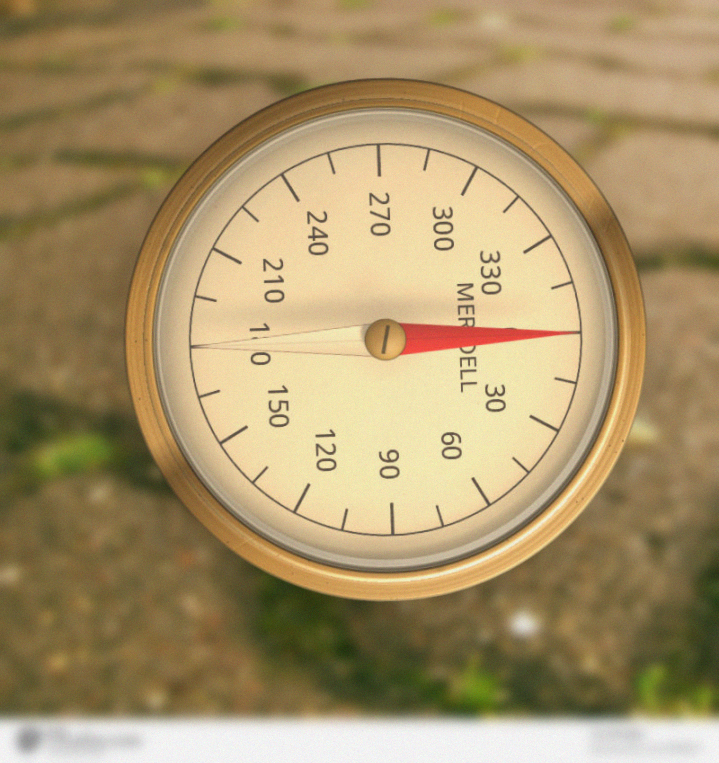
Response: 0 °
